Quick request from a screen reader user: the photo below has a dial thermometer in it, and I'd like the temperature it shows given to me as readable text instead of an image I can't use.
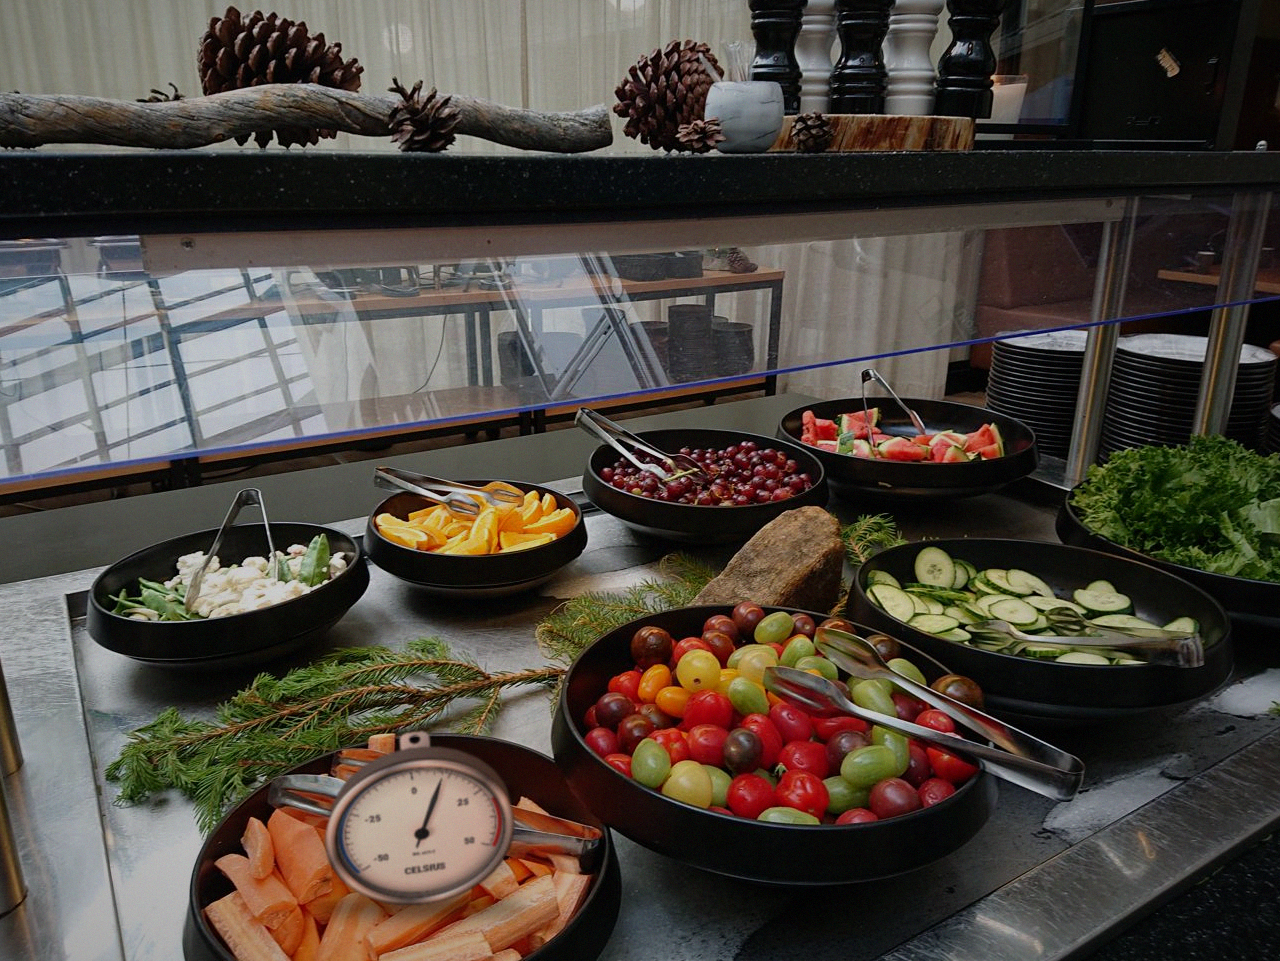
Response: 10 °C
